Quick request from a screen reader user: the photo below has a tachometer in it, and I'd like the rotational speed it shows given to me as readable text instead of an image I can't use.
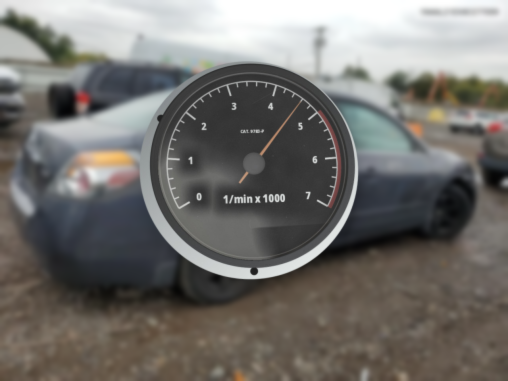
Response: 4600 rpm
